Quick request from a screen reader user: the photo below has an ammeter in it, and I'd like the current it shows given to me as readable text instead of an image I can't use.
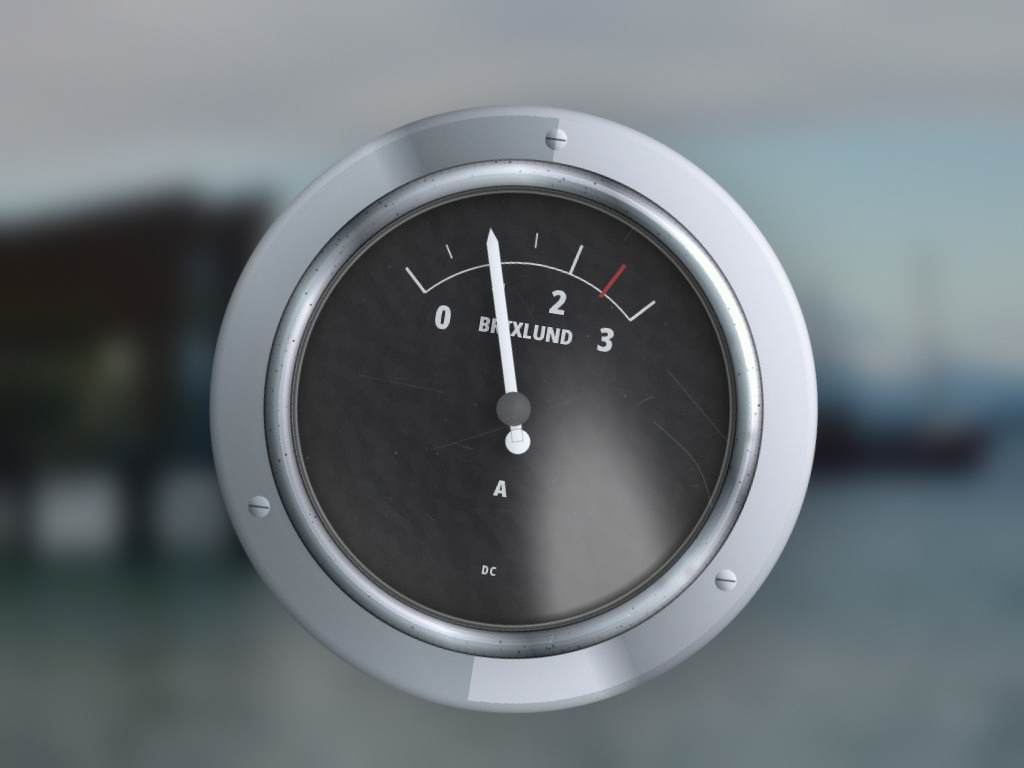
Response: 1 A
